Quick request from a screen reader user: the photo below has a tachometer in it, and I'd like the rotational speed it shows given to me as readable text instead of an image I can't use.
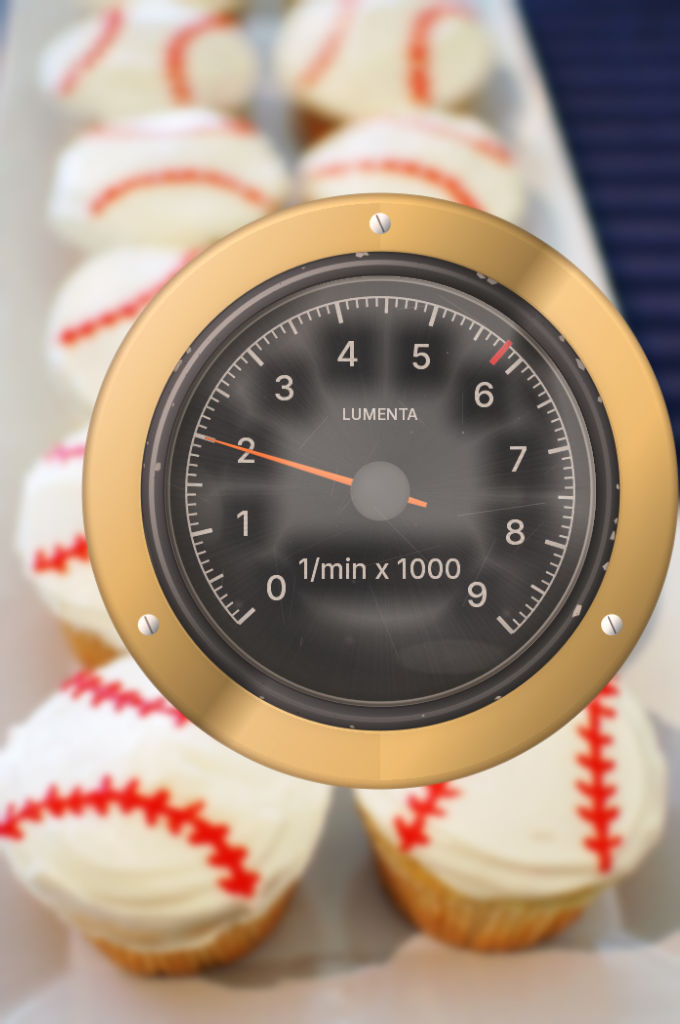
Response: 2000 rpm
